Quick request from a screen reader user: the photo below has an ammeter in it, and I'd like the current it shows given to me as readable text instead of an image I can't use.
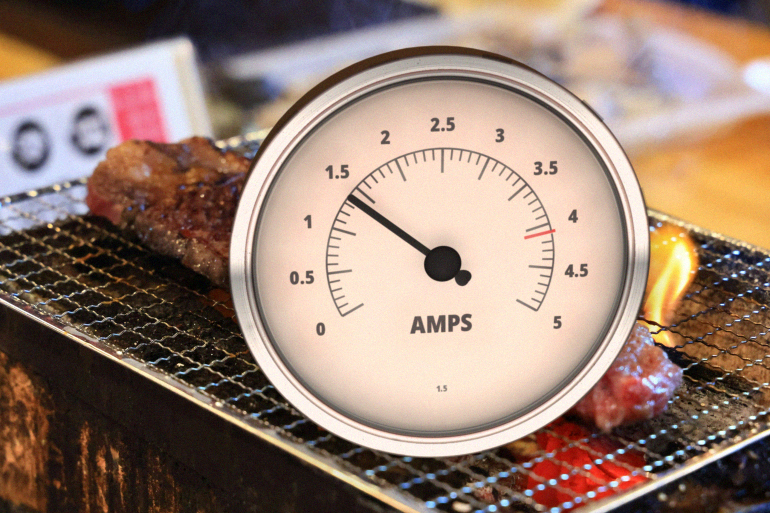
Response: 1.4 A
